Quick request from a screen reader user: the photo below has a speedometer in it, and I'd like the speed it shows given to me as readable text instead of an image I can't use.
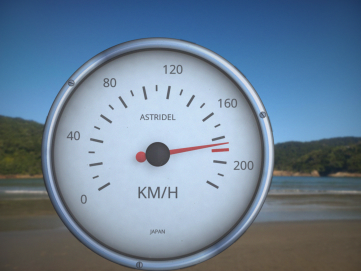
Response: 185 km/h
